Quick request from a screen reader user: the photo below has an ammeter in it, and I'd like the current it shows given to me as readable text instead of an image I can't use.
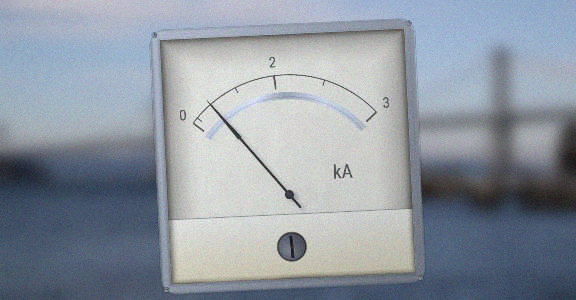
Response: 1 kA
